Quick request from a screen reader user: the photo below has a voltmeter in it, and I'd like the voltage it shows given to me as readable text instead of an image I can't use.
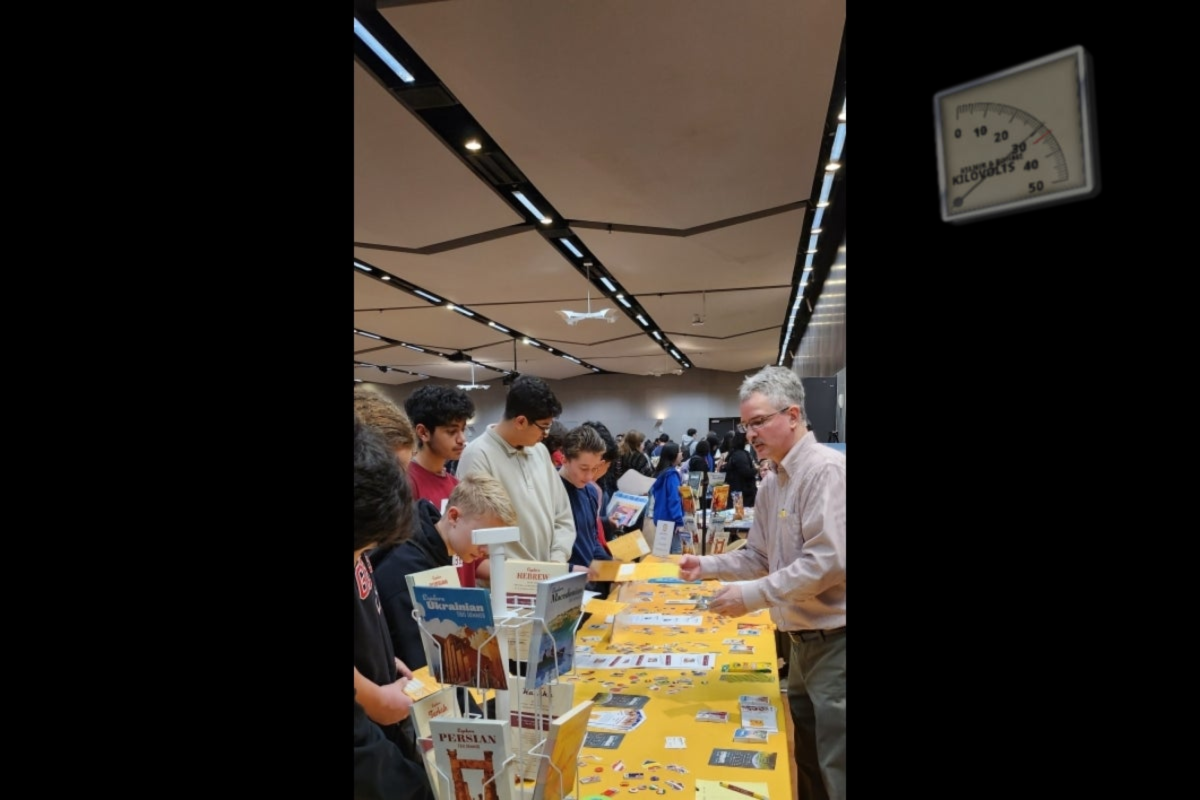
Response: 30 kV
